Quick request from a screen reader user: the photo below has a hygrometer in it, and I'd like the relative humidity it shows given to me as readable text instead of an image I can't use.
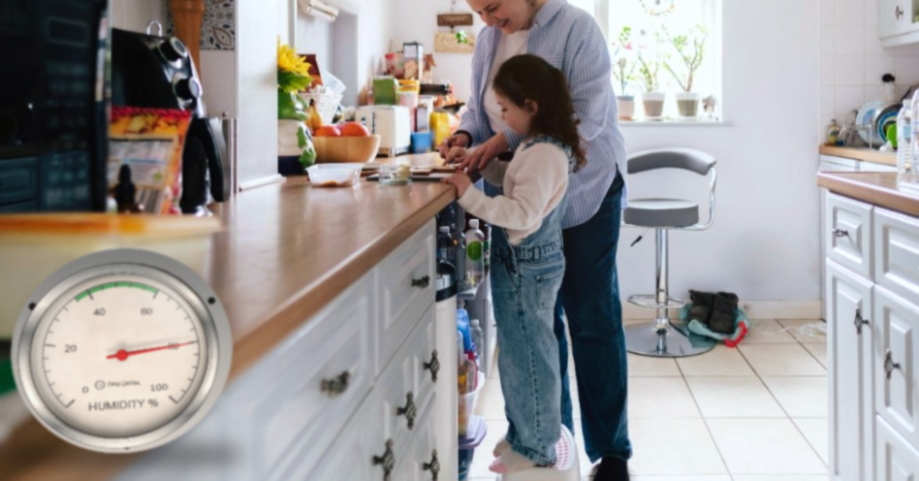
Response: 80 %
